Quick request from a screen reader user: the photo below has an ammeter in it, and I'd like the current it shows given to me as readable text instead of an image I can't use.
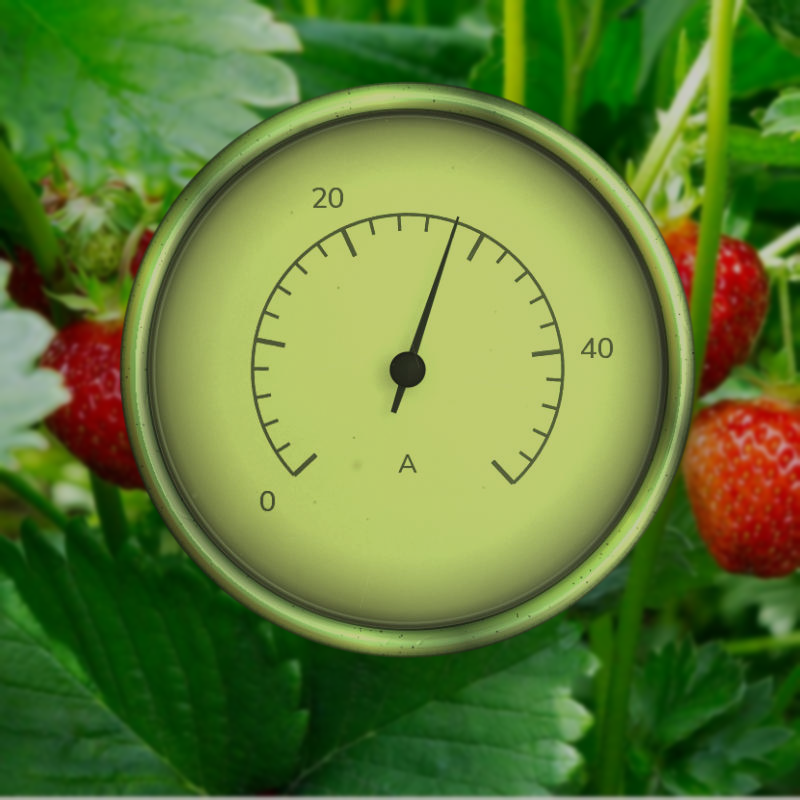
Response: 28 A
